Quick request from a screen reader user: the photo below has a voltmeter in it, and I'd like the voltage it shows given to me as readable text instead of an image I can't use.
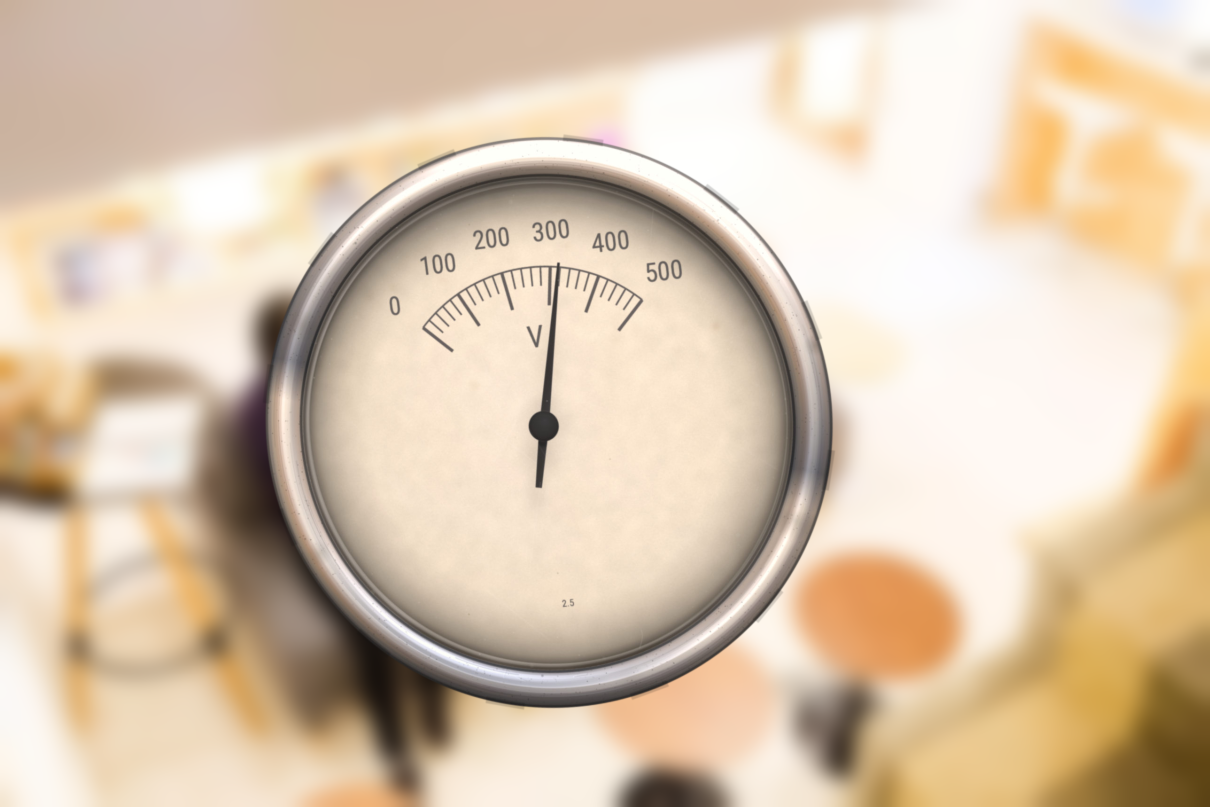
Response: 320 V
